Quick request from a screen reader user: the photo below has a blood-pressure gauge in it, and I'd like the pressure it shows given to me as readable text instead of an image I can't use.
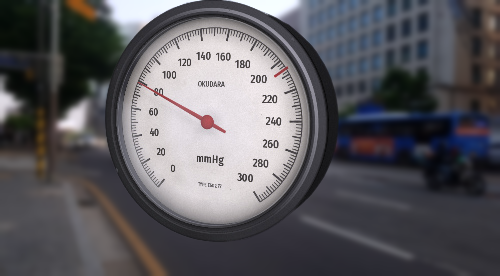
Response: 80 mmHg
